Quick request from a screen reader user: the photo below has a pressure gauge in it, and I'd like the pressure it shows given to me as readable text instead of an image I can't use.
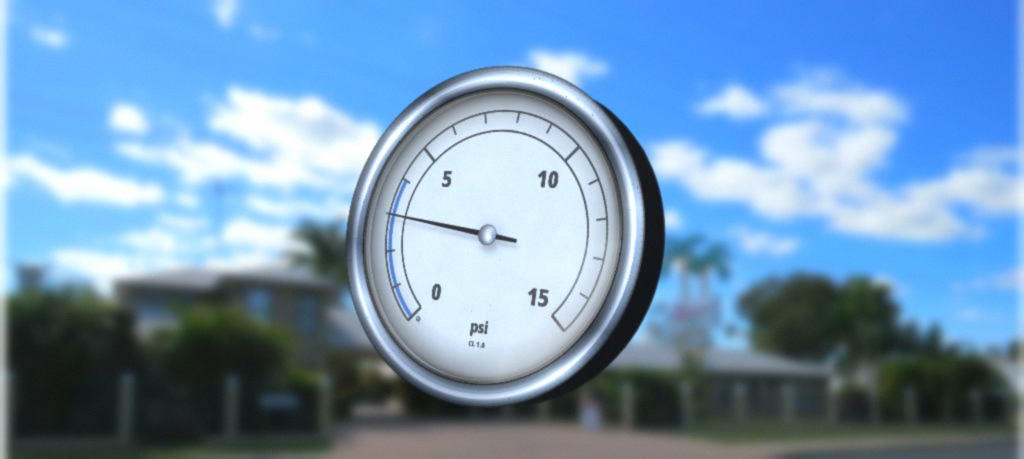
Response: 3 psi
